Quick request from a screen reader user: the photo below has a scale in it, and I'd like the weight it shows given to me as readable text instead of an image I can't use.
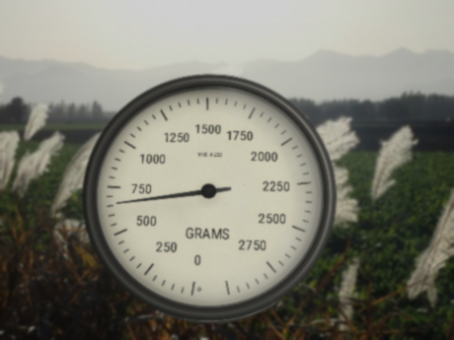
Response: 650 g
